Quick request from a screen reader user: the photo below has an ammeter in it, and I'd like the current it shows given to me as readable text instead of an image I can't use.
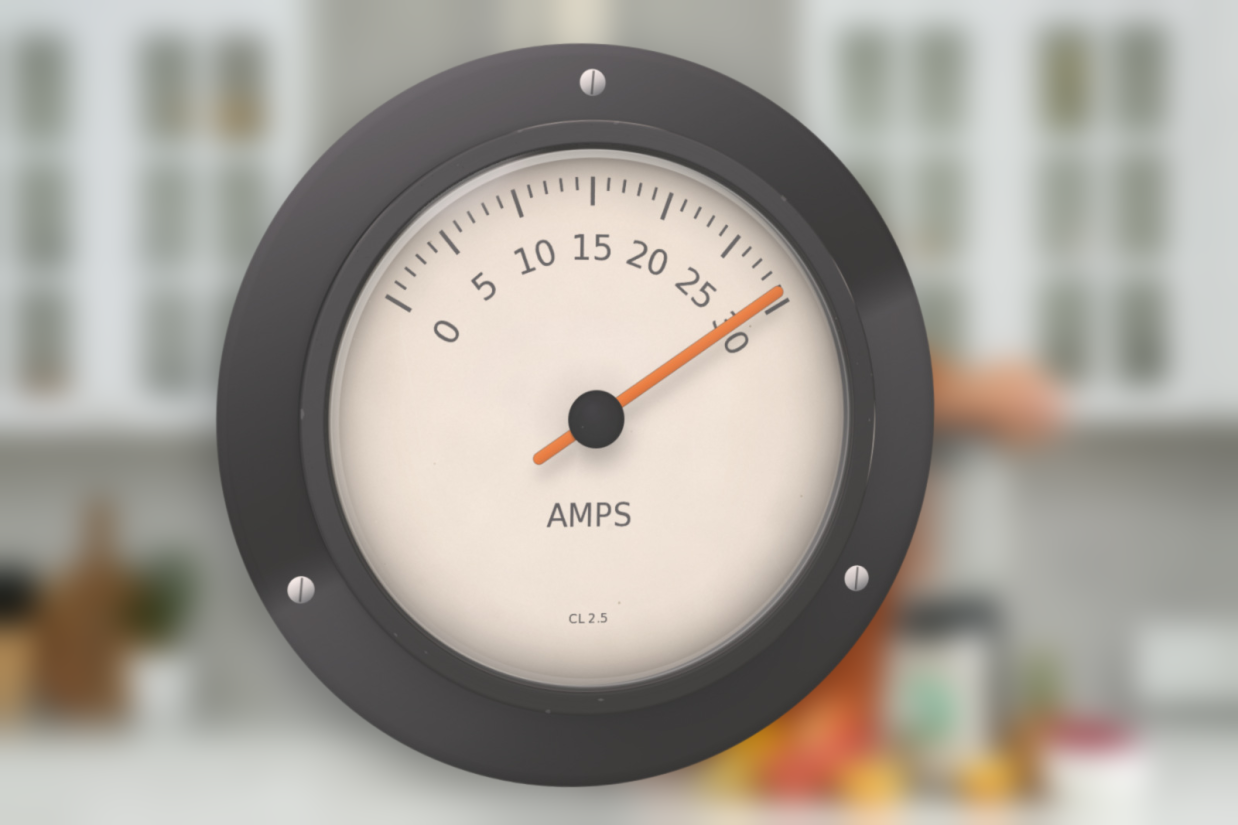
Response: 29 A
